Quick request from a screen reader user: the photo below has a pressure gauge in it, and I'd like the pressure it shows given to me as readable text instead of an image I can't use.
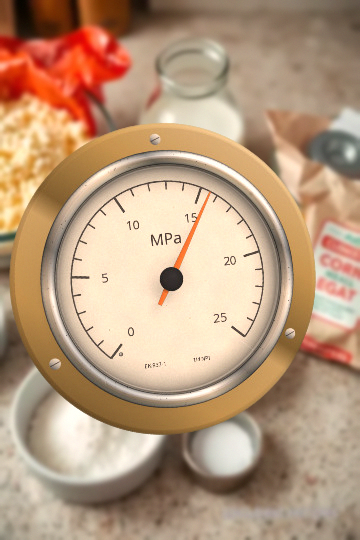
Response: 15.5 MPa
